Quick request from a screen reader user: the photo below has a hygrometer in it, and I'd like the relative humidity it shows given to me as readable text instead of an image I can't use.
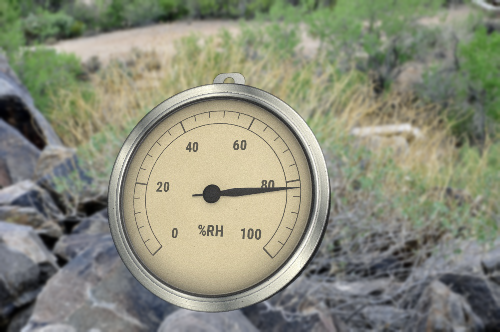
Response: 82 %
